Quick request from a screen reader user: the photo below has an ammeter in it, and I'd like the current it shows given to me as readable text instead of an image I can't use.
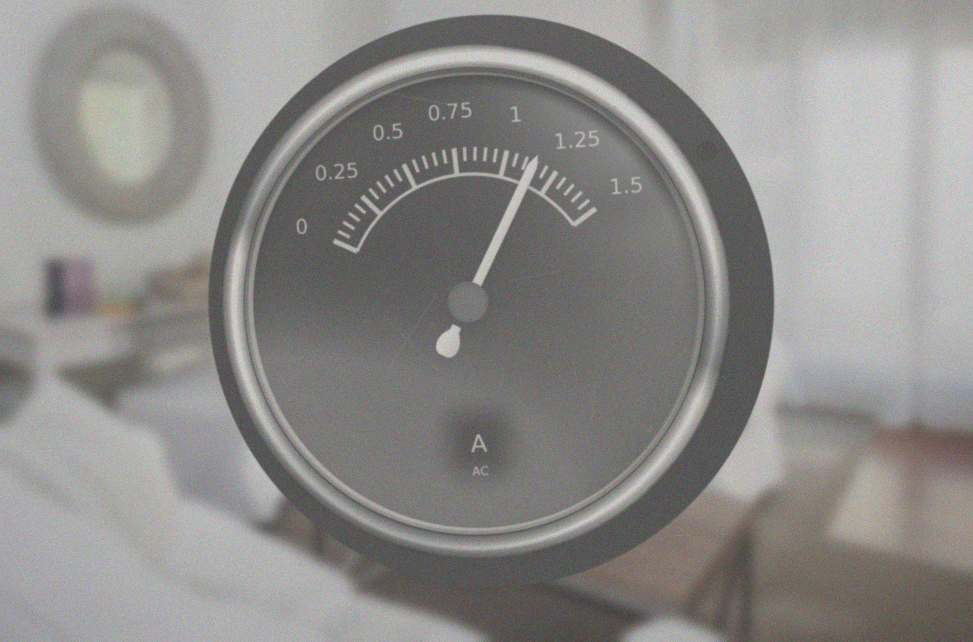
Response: 1.15 A
